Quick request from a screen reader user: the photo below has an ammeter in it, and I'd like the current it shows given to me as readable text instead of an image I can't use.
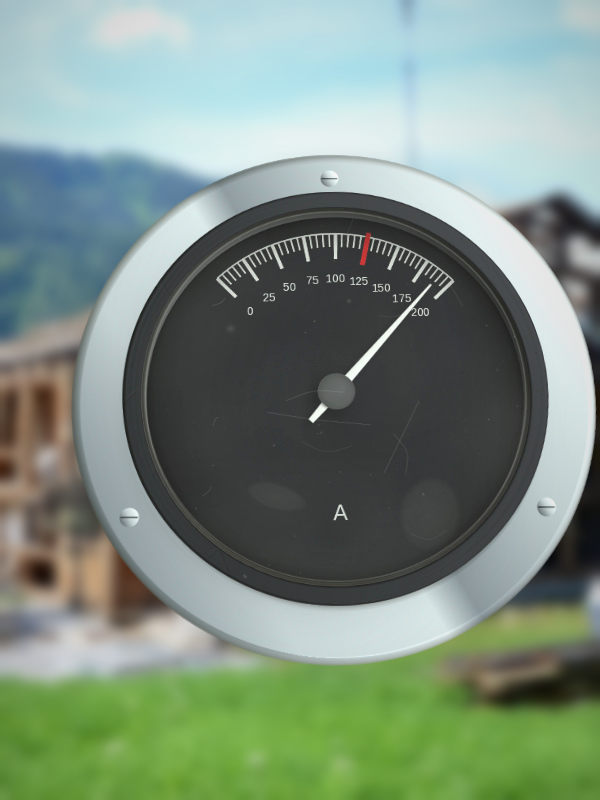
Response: 190 A
